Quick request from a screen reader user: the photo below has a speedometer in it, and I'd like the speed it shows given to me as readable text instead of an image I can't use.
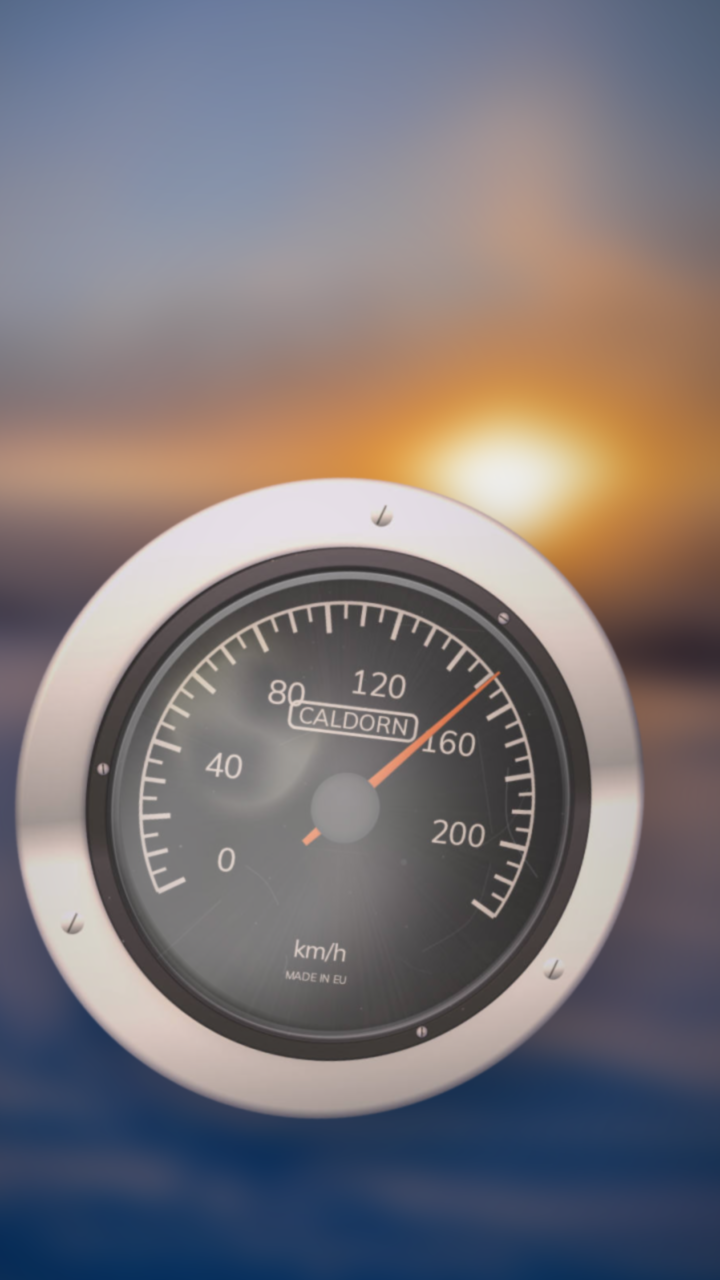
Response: 150 km/h
